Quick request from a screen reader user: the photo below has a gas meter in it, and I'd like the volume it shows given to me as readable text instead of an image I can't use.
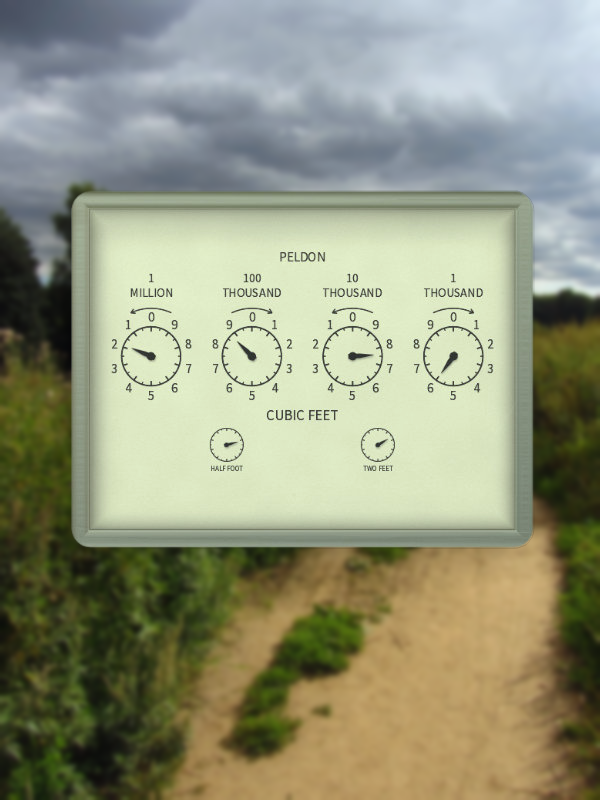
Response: 187600 ft³
